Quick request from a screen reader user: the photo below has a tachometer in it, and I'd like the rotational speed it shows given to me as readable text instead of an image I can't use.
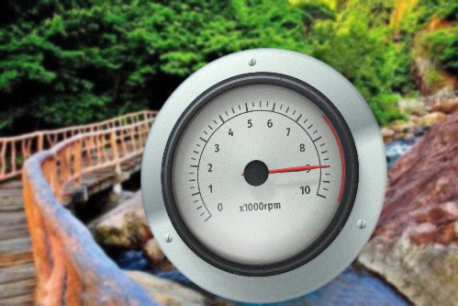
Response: 9000 rpm
